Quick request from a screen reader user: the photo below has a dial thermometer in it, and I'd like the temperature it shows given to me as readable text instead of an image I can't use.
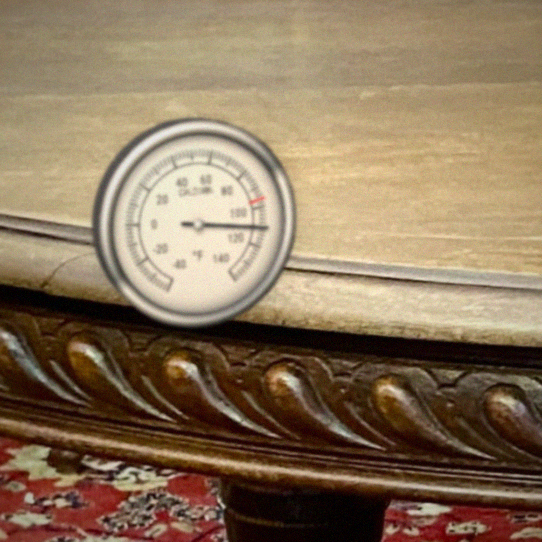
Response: 110 °F
